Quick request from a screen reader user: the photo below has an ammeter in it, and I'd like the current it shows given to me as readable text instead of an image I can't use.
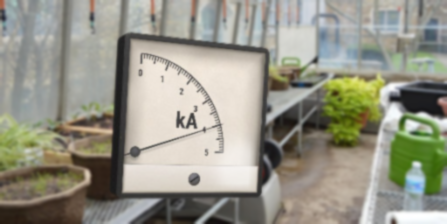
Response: 4 kA
